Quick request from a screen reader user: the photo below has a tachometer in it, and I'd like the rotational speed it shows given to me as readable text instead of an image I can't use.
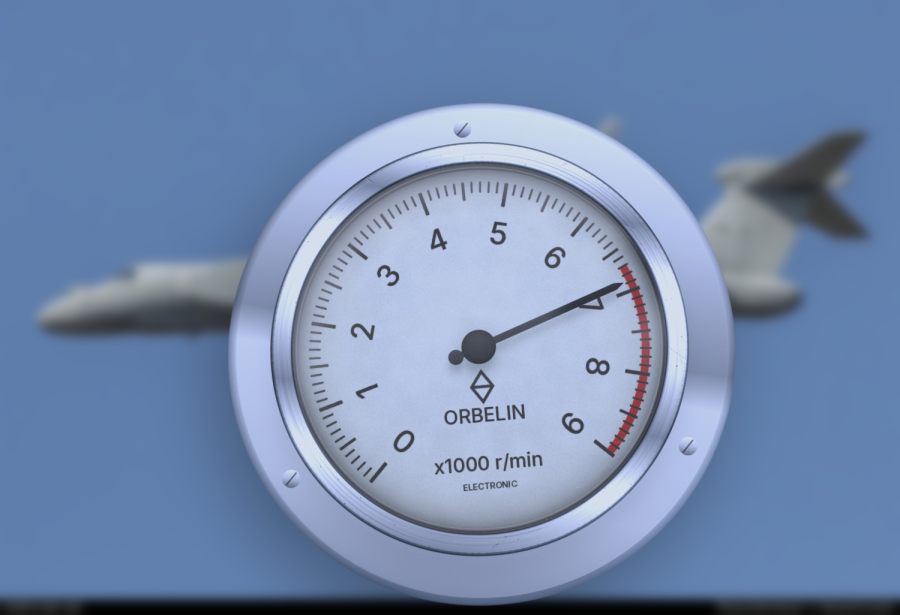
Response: 6900 rpm
